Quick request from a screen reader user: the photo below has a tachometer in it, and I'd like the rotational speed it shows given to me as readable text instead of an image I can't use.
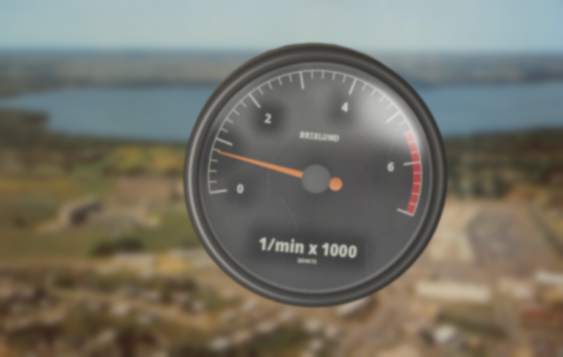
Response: 800 rpm
